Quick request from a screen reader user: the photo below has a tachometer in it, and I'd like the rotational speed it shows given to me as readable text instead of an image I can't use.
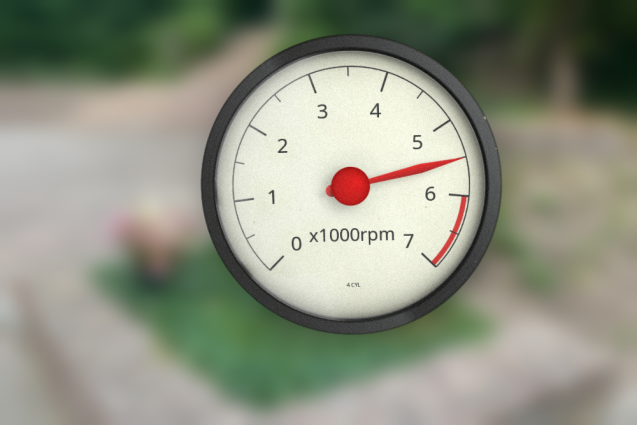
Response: 5500 rpm
